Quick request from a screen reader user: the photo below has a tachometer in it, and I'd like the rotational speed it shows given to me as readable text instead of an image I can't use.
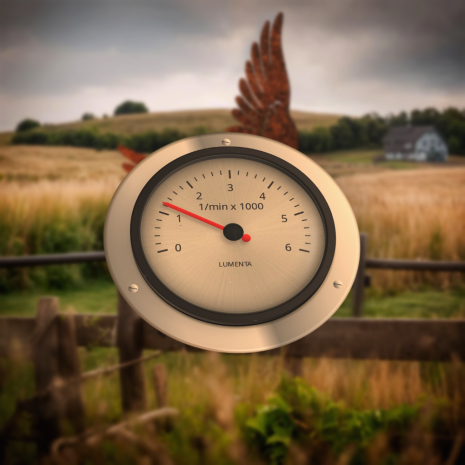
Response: 1200 rpm
